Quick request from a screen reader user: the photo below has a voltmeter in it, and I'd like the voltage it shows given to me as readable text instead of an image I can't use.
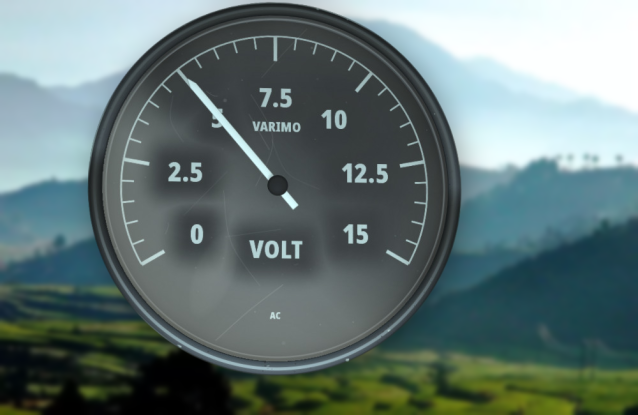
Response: 5 V
